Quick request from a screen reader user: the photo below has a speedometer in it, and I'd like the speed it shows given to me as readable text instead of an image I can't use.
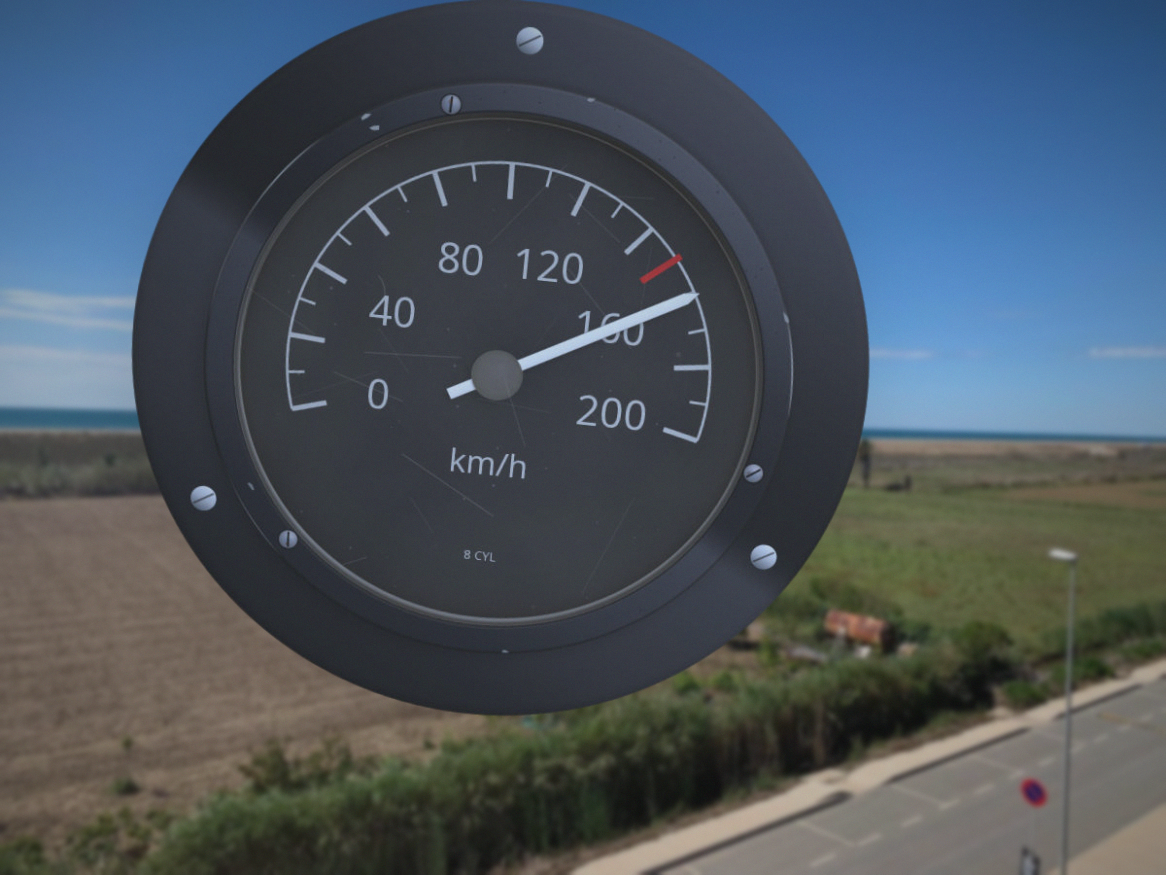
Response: 160 km/h
